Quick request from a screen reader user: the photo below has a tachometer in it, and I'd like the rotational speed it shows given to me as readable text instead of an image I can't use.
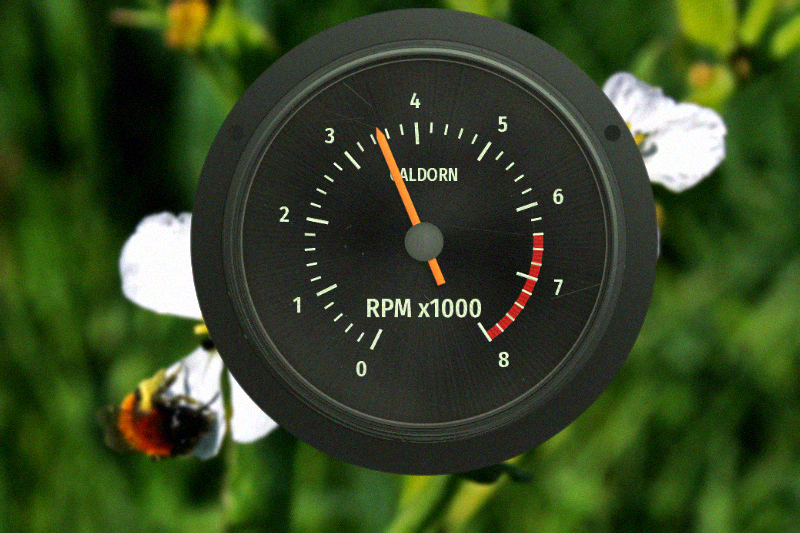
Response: 3500 rpm
